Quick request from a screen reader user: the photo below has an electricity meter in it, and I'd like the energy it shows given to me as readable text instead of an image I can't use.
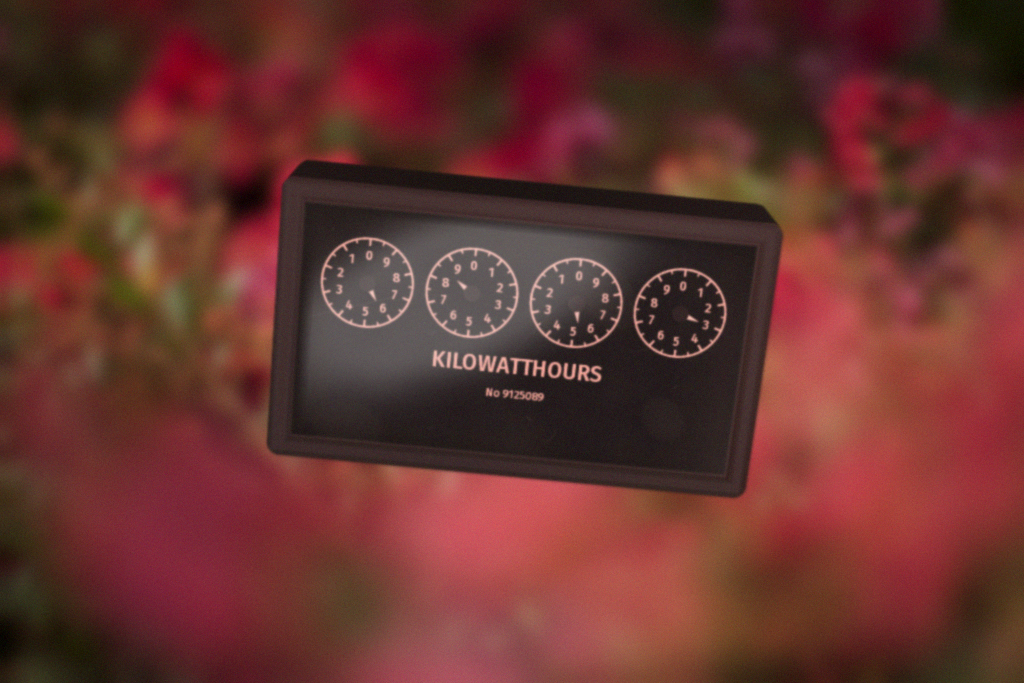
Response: 5853 kWh
